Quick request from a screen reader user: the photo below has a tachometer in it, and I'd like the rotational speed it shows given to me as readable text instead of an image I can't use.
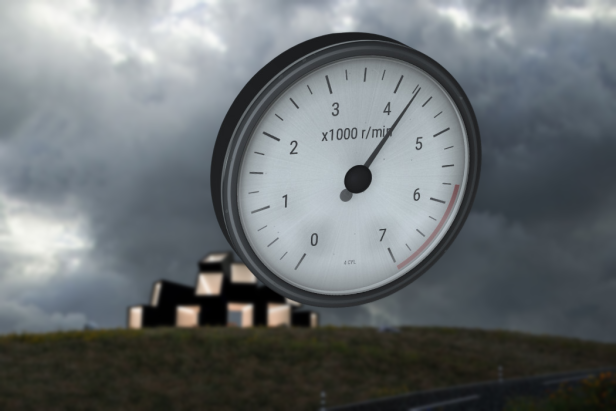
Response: 4250 rpm
